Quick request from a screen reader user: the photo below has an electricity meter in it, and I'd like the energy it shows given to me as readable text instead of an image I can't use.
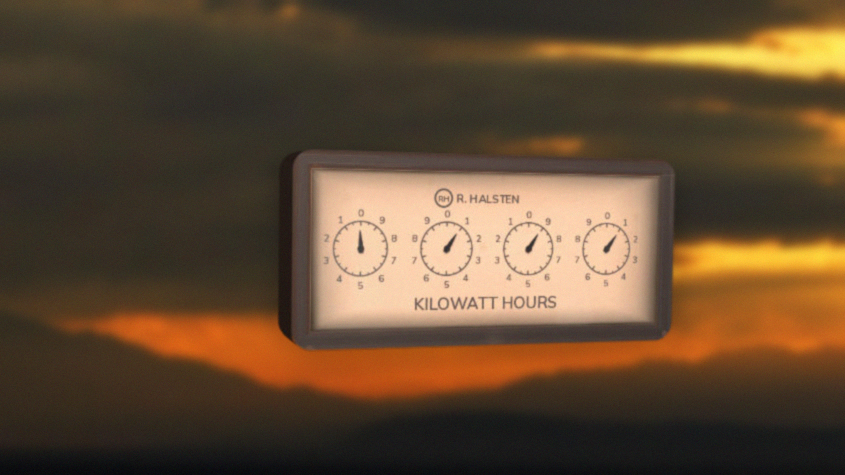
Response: 91 kWh
